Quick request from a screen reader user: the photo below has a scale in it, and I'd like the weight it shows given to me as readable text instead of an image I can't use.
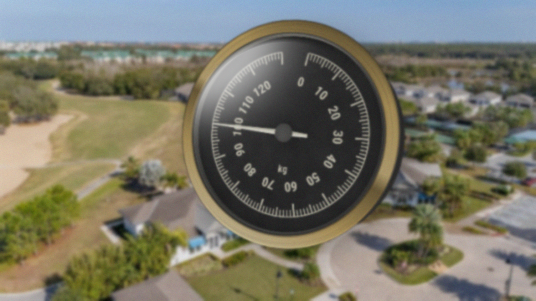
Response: 100 kg
